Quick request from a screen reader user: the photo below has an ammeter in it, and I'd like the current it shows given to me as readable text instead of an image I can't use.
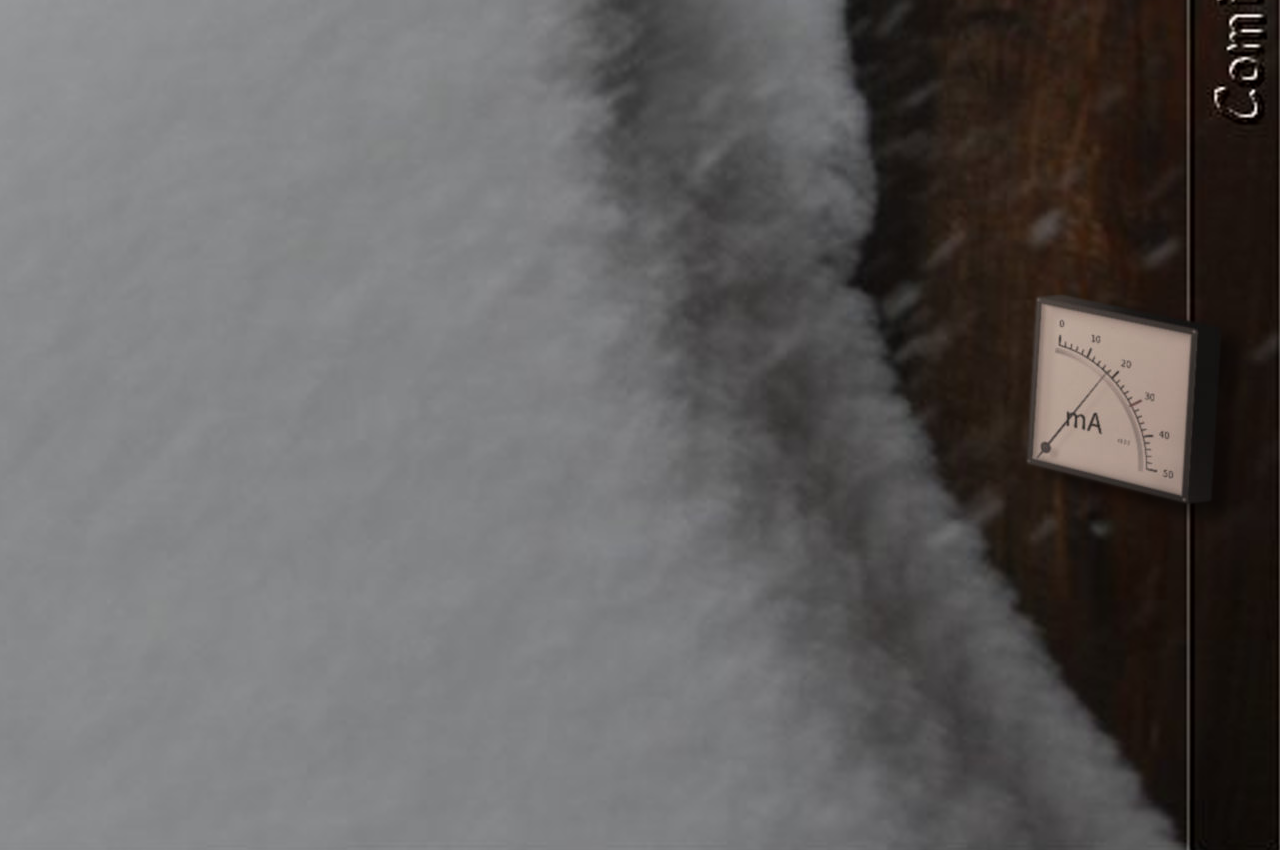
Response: 18 mA
